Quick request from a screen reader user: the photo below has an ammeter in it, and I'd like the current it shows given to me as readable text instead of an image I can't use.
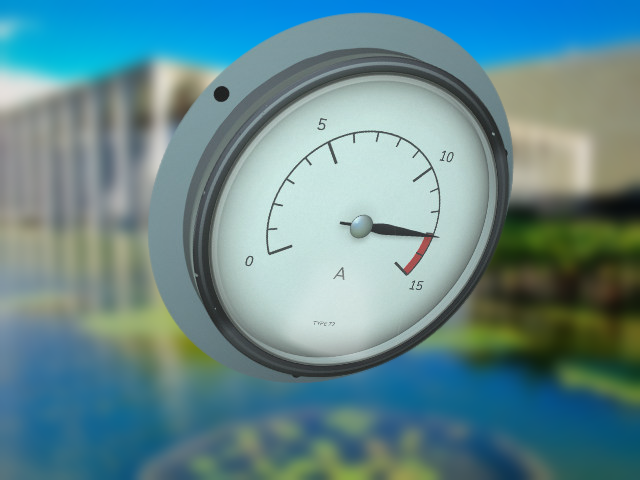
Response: 13 A
